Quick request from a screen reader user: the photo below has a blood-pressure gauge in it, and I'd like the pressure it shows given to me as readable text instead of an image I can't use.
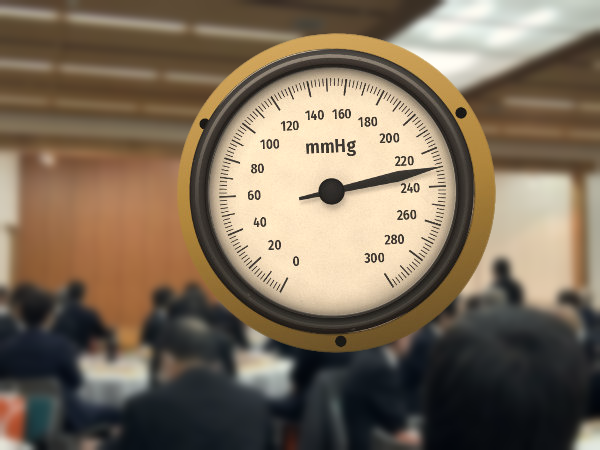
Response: 230 mmHg
